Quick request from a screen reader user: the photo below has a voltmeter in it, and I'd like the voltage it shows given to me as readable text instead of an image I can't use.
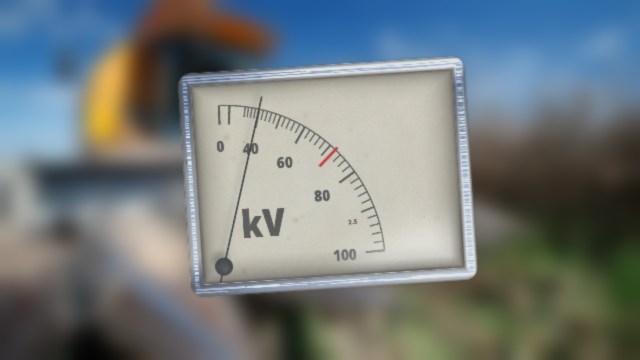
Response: 40 kV
